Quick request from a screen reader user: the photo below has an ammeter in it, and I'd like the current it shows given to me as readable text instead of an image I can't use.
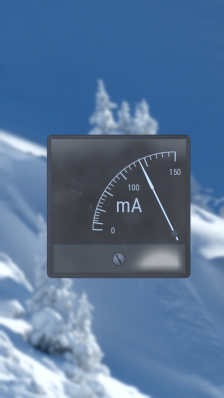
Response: 120 mA
